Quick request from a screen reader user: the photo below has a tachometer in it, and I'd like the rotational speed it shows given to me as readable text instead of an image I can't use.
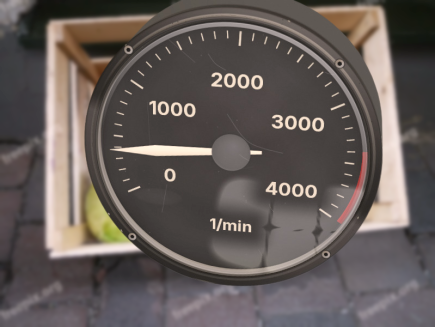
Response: 400 rpm
